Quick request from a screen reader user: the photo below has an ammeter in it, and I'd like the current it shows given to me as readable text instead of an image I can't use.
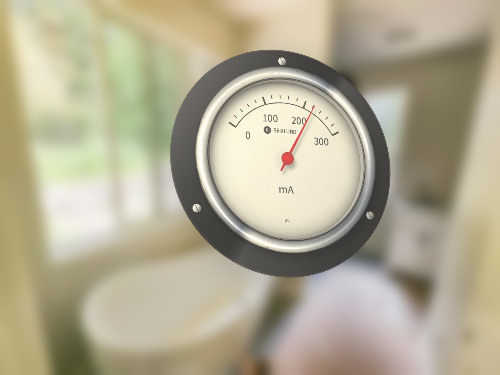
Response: 220 mA
